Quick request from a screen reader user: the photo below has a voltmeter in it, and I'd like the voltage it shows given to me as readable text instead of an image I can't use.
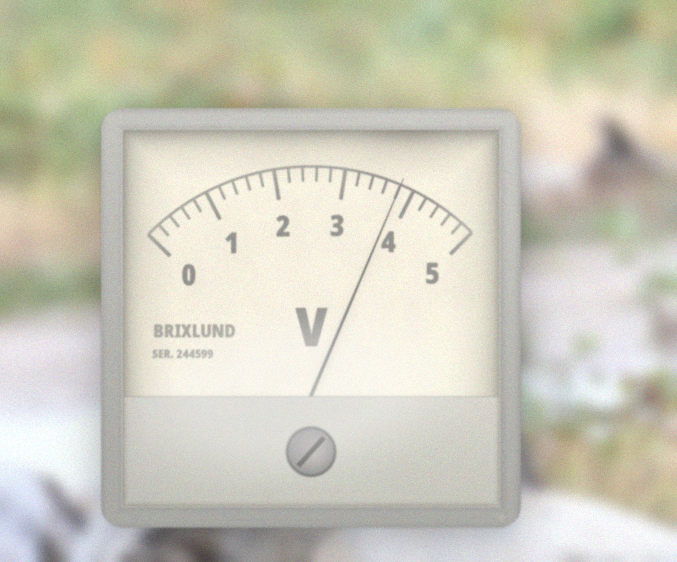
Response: 3.8 V
